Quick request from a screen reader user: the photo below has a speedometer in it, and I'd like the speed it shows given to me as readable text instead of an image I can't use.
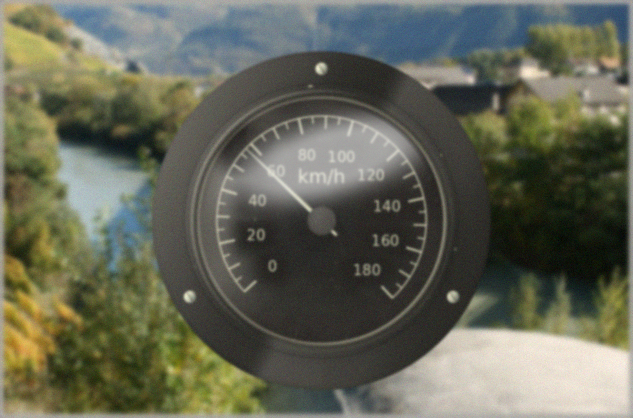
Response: 57.5 km/h
